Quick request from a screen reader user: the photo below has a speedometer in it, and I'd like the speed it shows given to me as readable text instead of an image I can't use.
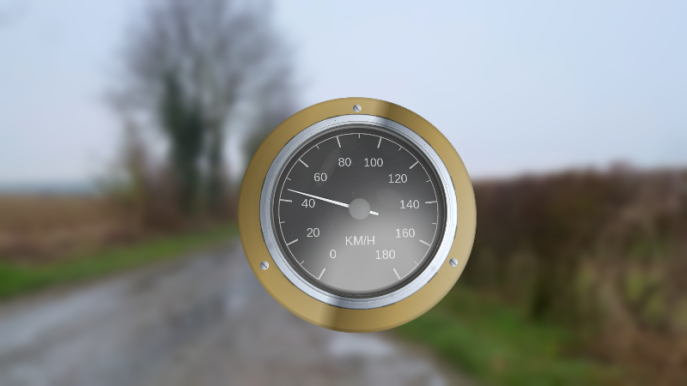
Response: 45 km/h
